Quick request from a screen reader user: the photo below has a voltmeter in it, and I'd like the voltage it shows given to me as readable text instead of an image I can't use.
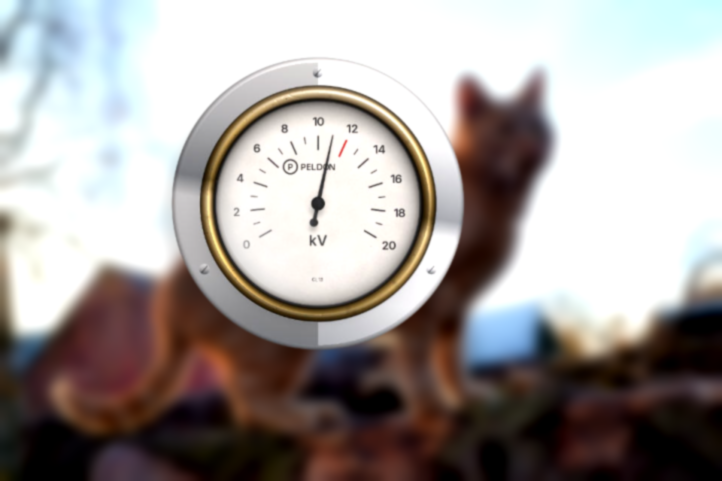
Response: 11 kV
